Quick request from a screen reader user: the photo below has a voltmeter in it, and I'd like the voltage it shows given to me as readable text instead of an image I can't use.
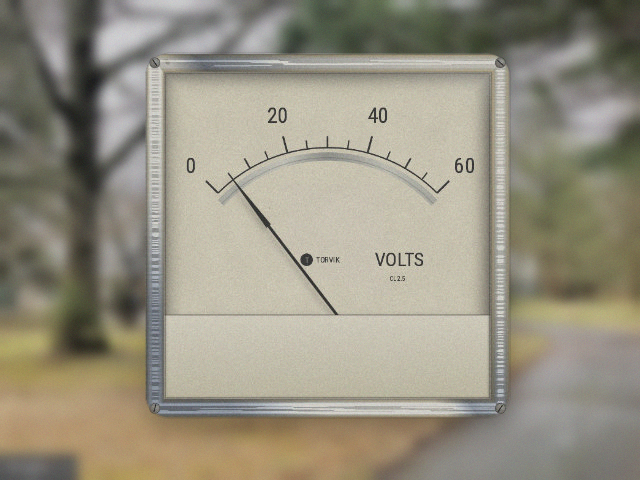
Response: 5 V
